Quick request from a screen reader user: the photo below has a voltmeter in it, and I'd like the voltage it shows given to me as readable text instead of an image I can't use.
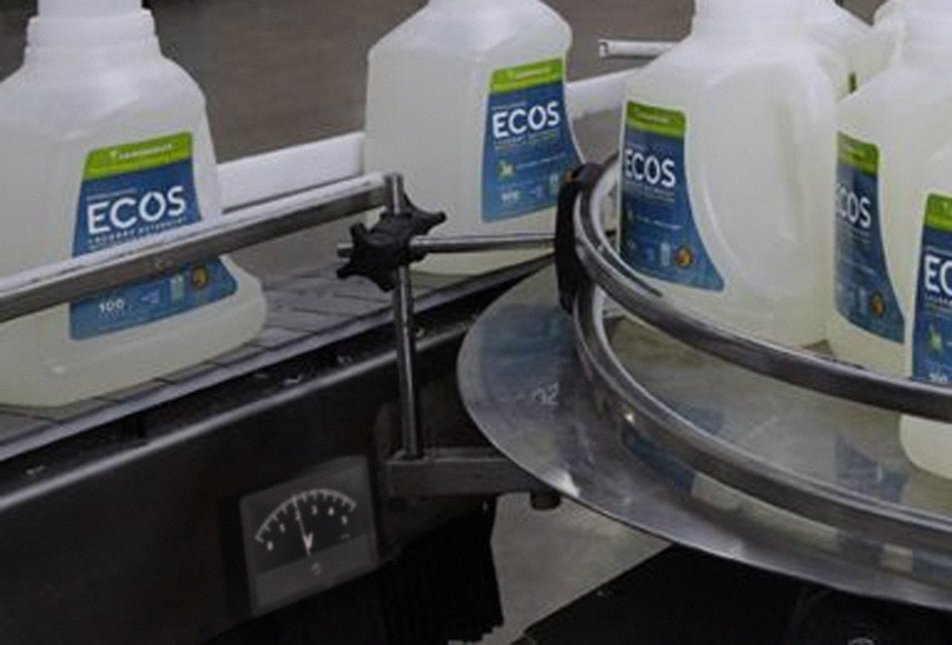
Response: 2 V
